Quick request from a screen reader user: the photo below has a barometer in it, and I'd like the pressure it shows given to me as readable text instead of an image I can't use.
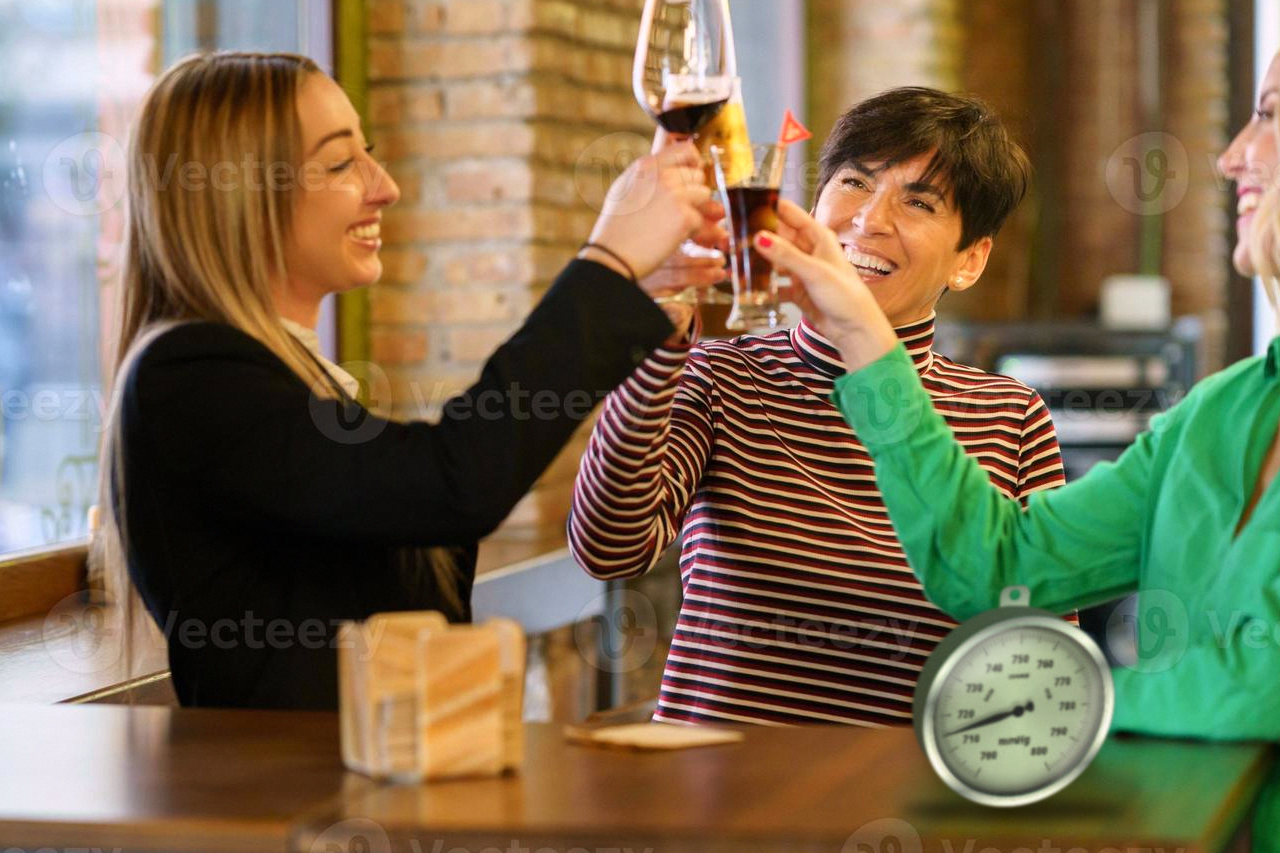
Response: 715 mmHg
